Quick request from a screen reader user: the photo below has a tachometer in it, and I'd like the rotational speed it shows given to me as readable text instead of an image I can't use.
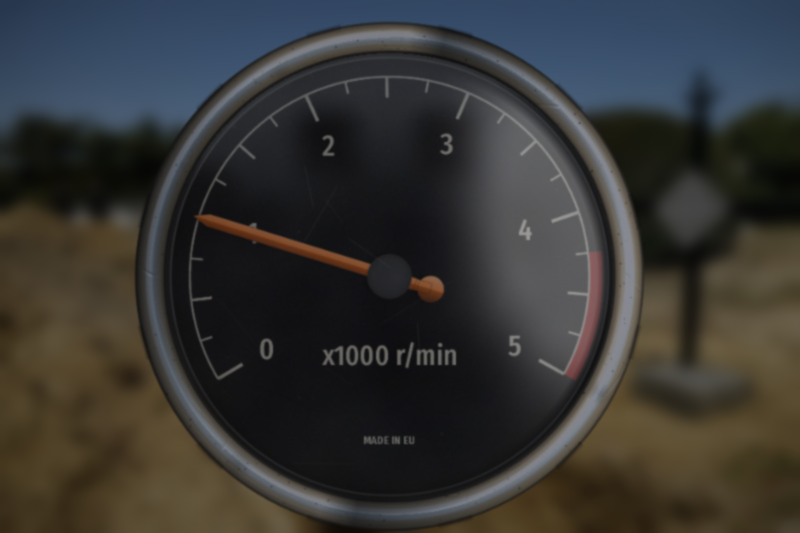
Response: 1000 rpm
